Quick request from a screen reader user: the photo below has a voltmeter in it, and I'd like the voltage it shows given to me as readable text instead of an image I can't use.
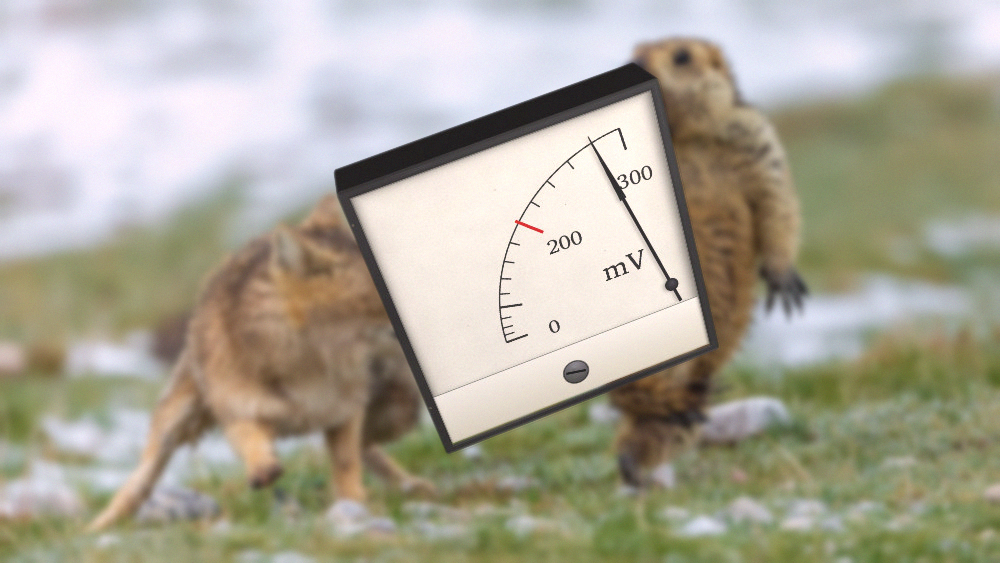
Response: 280 mV
